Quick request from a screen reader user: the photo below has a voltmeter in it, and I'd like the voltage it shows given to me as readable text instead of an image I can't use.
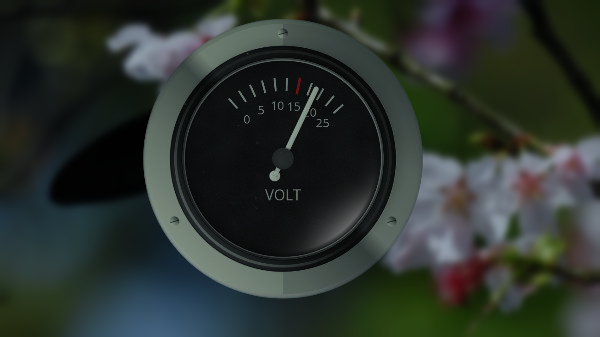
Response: 18.75 V
